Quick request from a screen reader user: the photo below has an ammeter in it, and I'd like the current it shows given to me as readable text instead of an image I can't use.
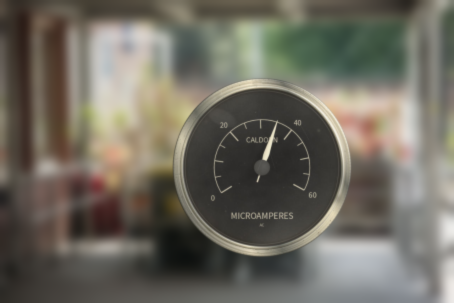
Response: 35 µA
